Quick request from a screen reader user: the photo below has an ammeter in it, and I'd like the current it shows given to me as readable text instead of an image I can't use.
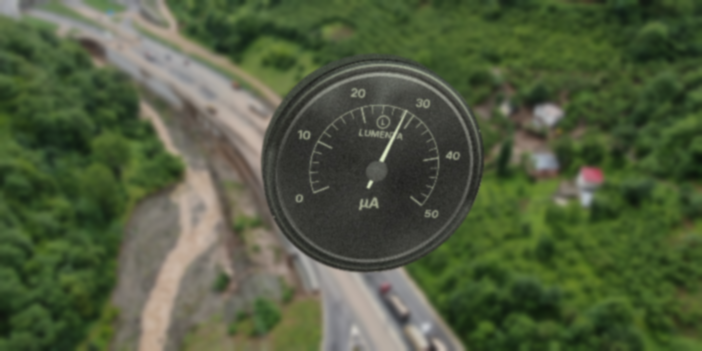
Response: 28 µA
